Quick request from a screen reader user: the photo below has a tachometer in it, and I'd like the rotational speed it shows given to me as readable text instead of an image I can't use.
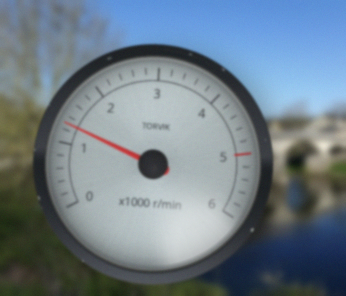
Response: 1300 rpm
